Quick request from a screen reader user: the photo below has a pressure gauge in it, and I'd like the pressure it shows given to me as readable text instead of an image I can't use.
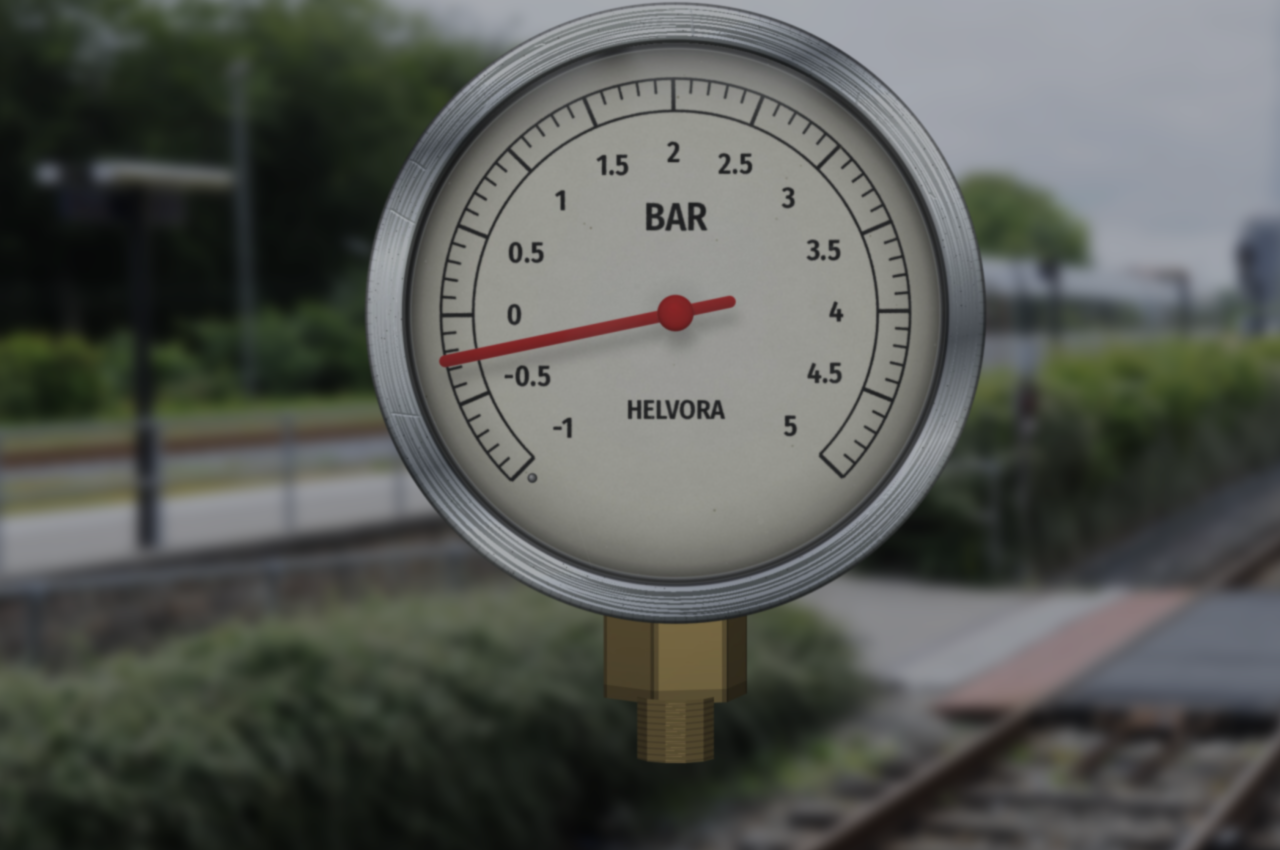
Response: -0.25 bar
